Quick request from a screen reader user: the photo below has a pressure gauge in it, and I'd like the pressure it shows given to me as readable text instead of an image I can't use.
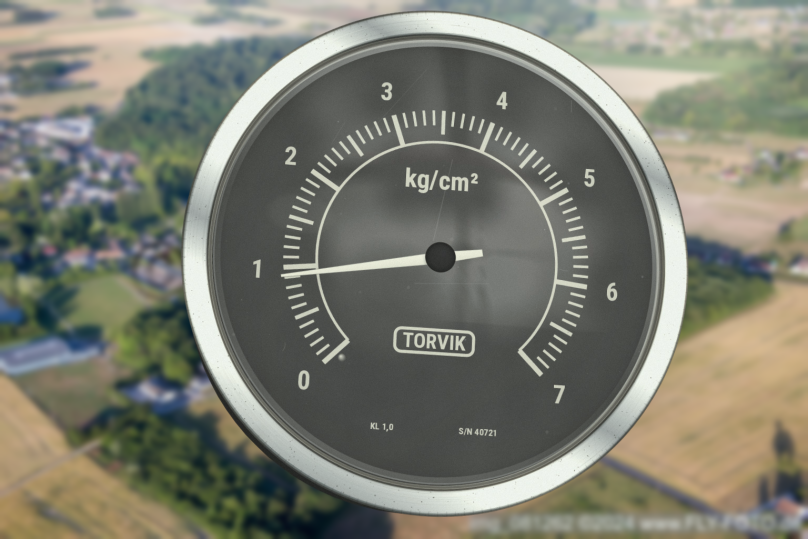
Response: 0.9 kg/cm²
